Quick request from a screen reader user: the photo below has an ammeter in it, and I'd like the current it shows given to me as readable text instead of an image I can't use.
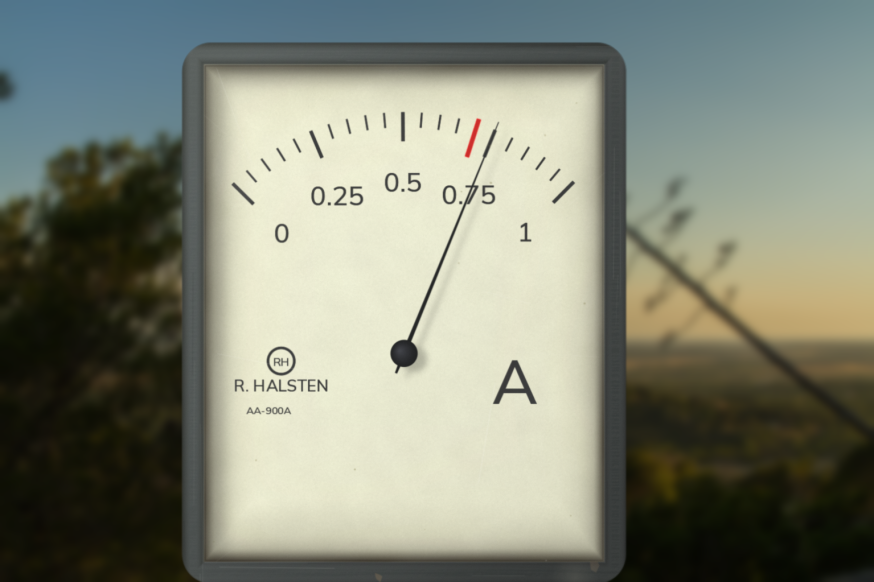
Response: 0.75 A
